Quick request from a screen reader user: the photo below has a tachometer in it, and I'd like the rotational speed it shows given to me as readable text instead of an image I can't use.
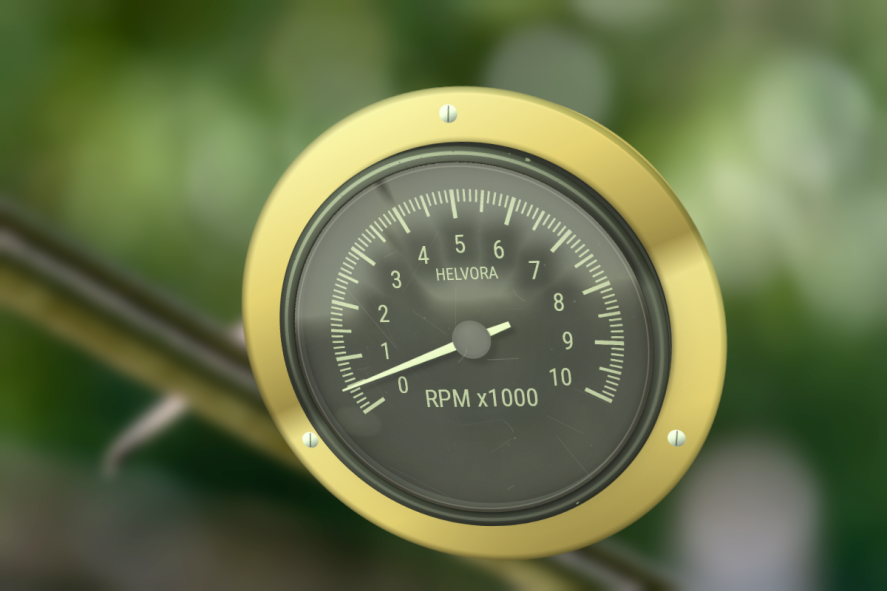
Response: 500 rpm
